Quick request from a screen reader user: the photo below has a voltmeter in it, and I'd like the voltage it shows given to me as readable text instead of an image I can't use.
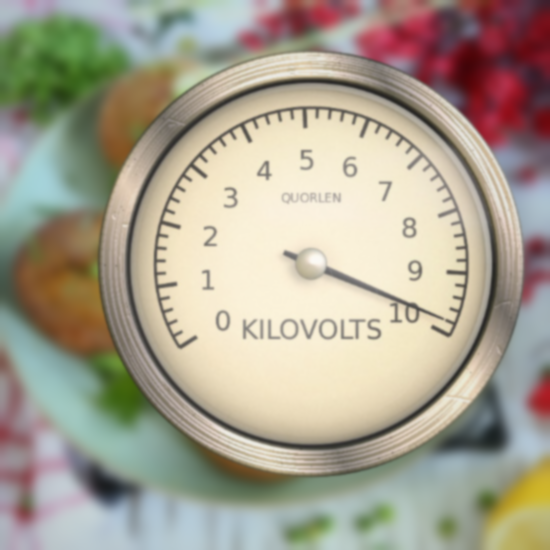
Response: 9.8 kV
